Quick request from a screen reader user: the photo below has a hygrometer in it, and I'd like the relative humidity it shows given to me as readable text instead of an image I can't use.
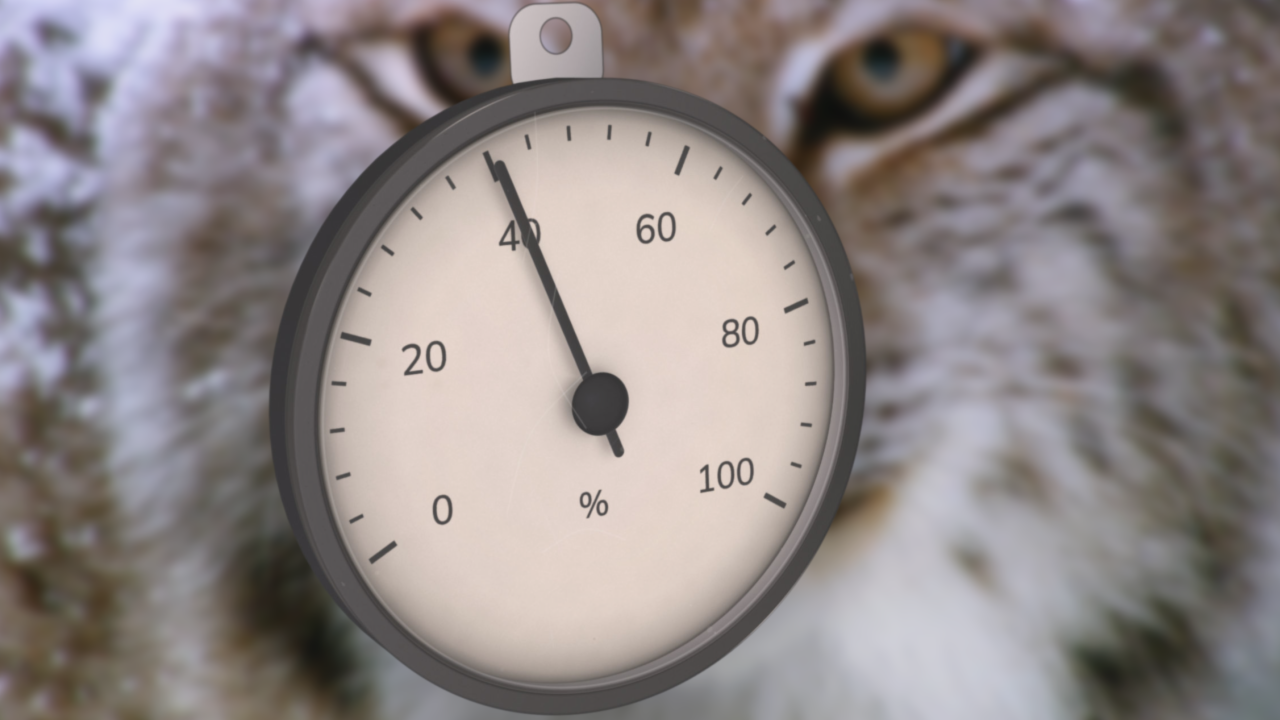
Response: 40 %
